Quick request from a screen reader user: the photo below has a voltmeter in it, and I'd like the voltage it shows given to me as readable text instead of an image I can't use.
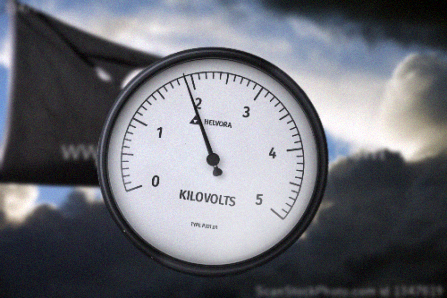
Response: 1.9 kV
